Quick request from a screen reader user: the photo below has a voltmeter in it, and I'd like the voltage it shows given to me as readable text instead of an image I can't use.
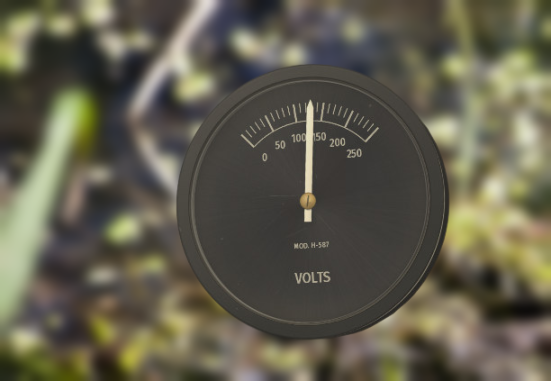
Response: 130 V
